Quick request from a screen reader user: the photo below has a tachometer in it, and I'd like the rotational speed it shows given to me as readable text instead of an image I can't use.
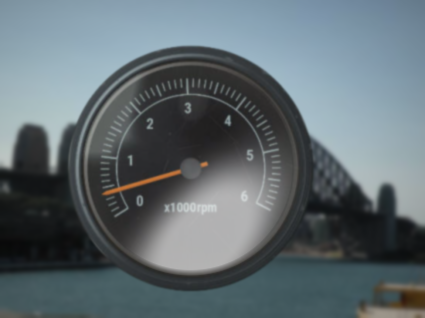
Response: 400 rpm
